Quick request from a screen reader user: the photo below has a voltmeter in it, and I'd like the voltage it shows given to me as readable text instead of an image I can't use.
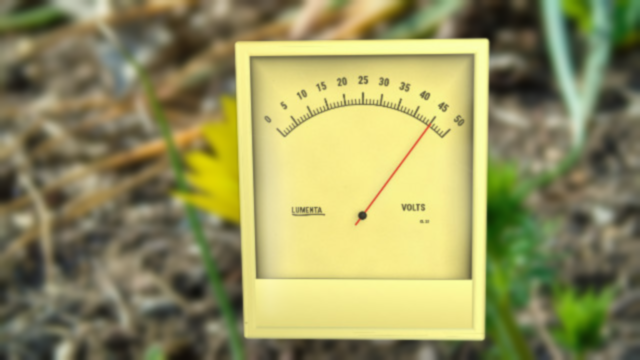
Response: 45 V
